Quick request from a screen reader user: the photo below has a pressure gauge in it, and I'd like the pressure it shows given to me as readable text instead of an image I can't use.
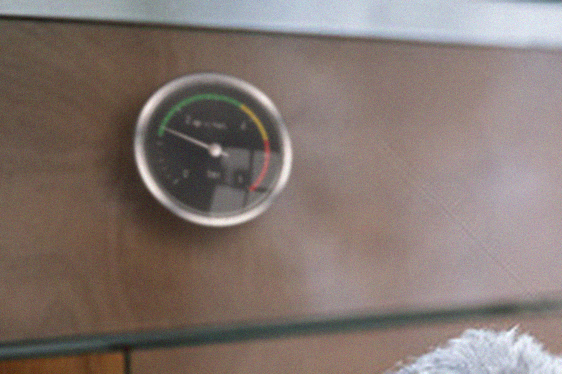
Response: 1.4 bar
